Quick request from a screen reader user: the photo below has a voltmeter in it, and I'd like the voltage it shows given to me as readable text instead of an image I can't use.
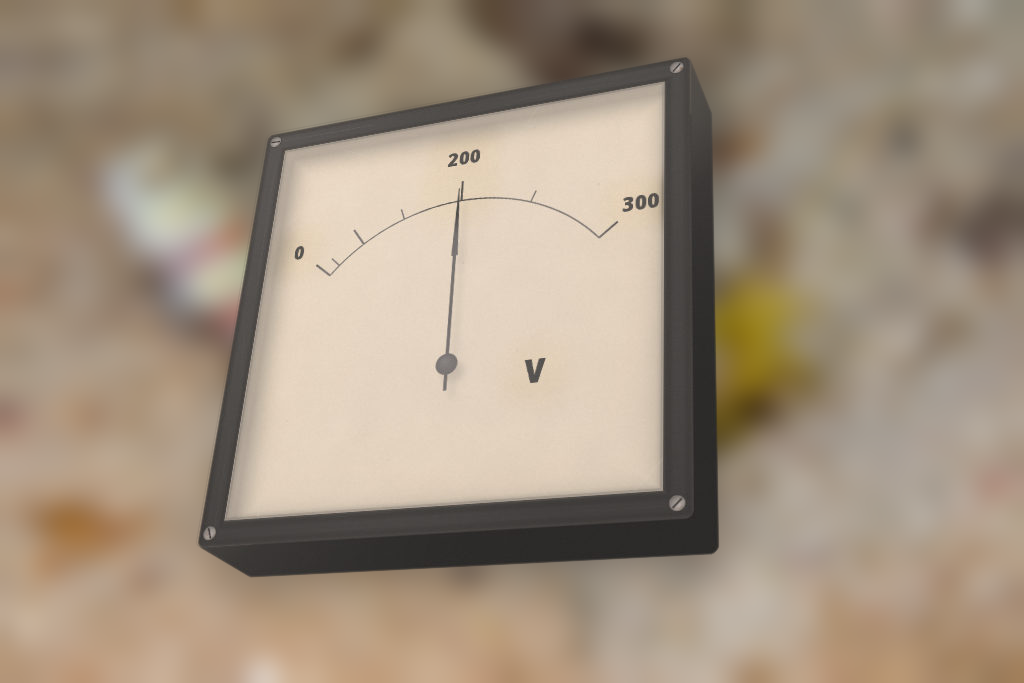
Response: 200 V
